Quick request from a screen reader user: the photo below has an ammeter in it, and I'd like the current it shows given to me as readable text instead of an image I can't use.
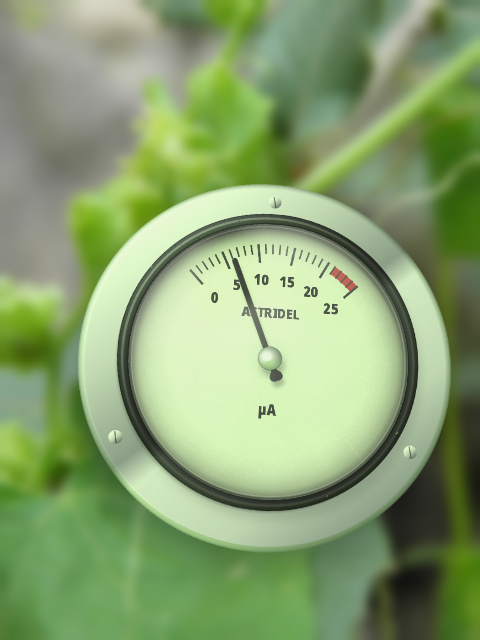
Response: 6 µA
